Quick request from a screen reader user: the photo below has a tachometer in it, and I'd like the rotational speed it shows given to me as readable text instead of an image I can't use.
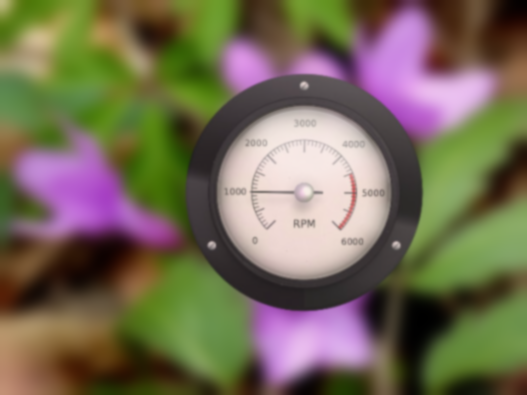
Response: 1000 rpm
